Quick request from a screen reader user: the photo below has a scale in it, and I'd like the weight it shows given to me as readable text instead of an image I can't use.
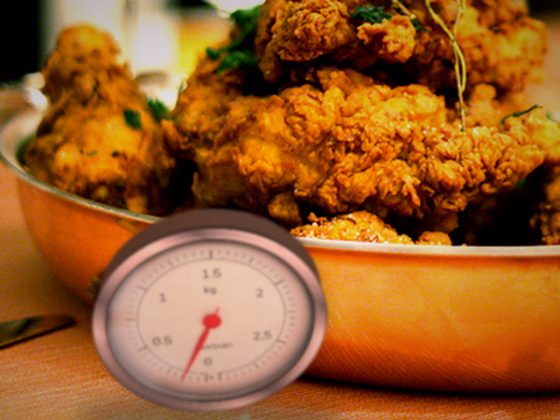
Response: 0.15 kg
